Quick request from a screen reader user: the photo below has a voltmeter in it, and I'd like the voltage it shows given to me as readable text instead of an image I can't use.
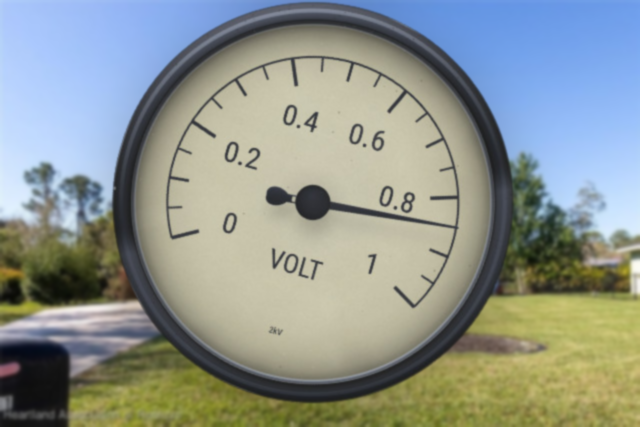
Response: 0.85 V
